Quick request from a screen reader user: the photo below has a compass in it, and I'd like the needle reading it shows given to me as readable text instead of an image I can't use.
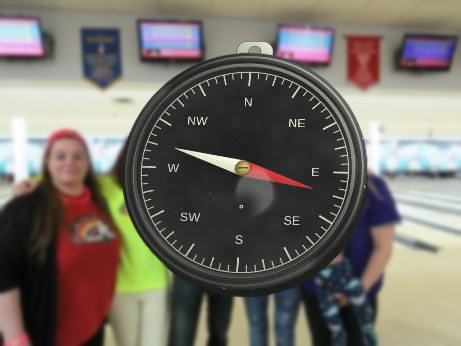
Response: 105 °
